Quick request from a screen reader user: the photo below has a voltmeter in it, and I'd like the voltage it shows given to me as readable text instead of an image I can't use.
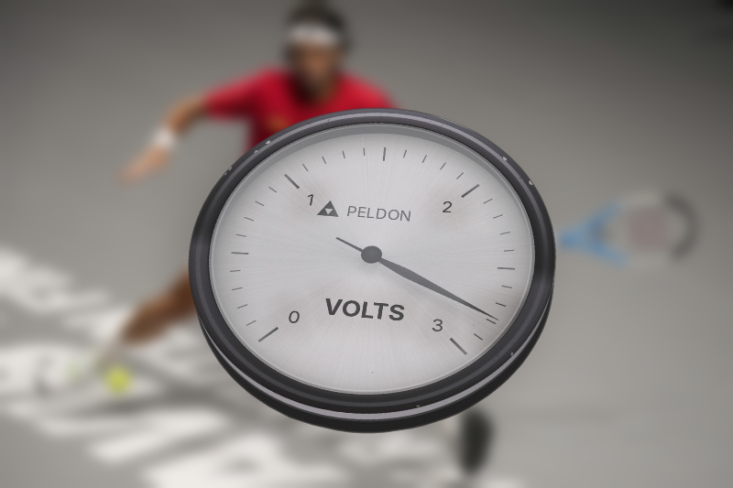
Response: 2.8 V
